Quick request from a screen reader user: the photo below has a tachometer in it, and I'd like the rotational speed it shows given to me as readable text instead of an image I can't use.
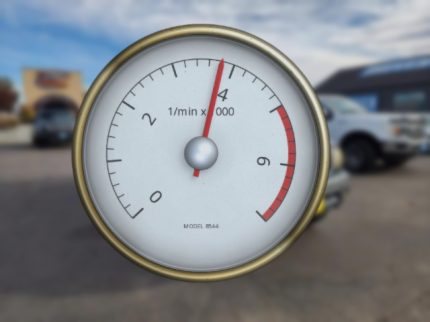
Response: 3800 rpm
